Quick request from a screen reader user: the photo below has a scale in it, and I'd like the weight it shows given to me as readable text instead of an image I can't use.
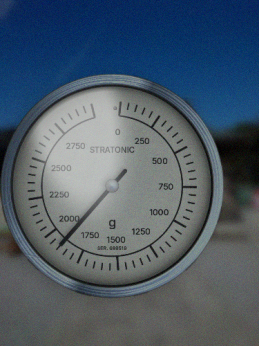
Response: 1900 g
